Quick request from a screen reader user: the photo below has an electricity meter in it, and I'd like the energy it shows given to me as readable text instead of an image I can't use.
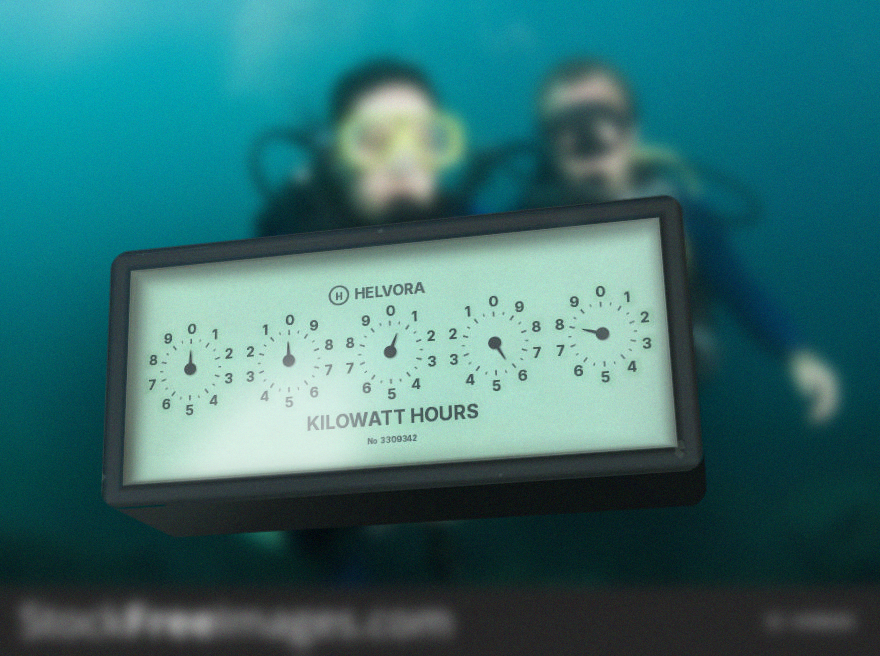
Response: 58 kWh
